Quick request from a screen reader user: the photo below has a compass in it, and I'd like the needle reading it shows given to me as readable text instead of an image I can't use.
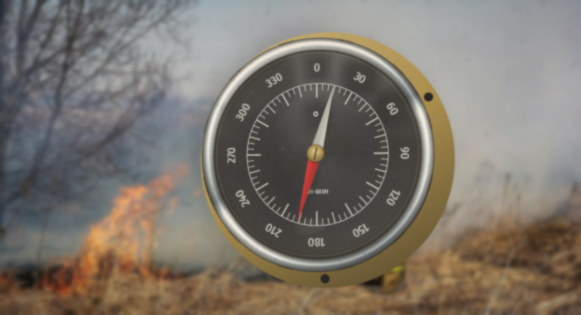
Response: 195 °
